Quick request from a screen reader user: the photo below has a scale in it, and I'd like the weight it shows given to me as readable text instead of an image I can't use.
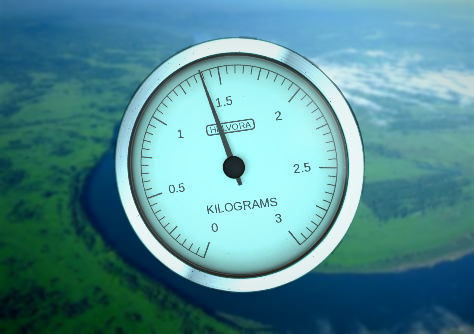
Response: 1.4 kg
